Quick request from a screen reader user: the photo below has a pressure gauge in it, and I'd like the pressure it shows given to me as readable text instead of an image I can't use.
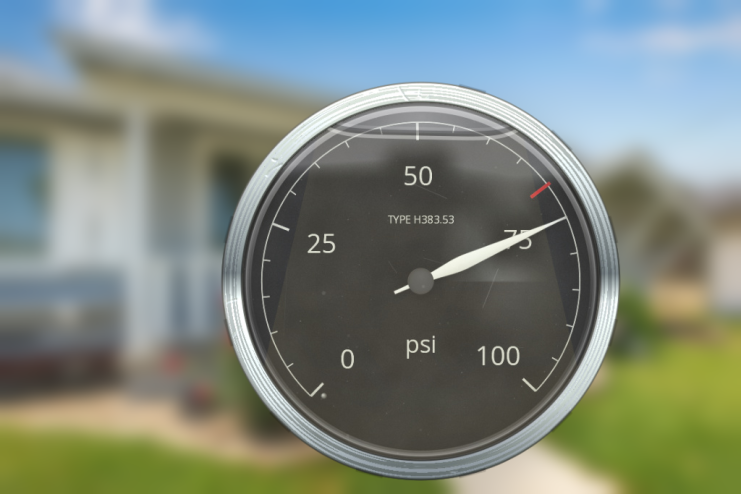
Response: 75 psi
